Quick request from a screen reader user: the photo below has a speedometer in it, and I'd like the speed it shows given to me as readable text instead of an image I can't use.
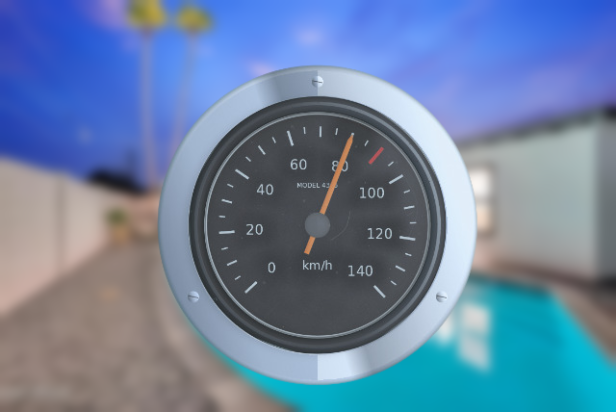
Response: 80 km/h
